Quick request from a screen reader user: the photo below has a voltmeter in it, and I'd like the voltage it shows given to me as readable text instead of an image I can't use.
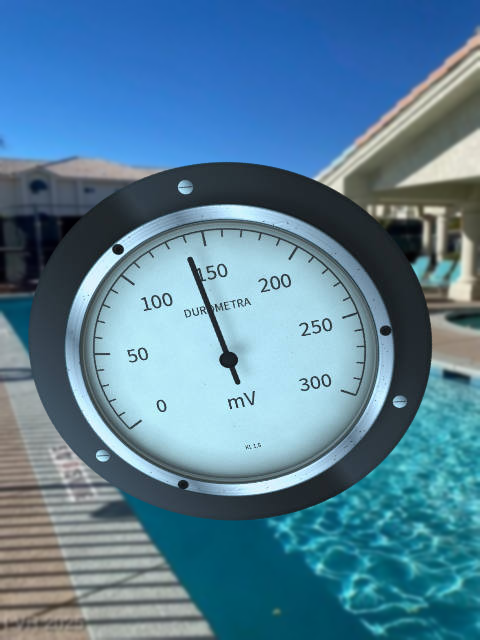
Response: 140 mV
